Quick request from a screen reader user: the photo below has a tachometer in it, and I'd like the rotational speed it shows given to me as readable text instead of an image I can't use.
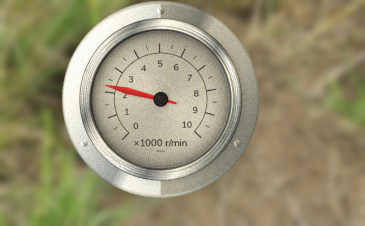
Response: 2250 rpm
